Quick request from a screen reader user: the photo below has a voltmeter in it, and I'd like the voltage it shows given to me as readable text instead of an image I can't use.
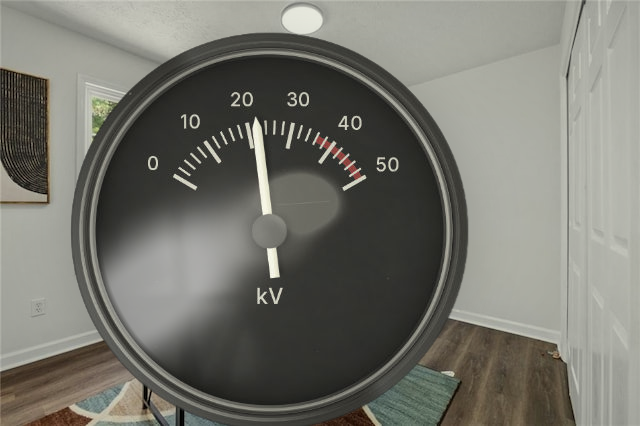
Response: 22 kV
